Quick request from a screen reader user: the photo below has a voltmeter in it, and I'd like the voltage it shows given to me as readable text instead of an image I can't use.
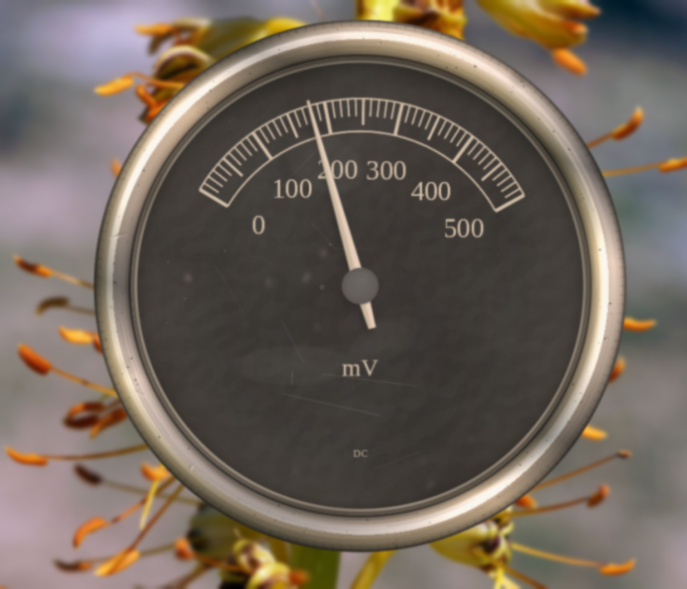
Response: 180 mV
